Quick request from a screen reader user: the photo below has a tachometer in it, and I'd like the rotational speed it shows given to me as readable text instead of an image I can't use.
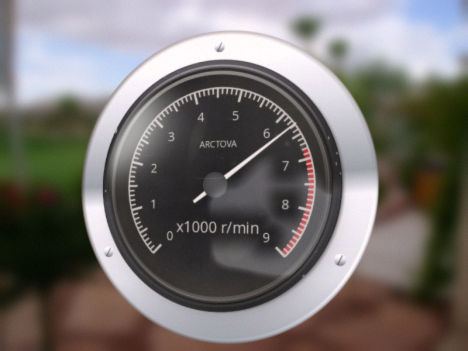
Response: 6300 rpm
